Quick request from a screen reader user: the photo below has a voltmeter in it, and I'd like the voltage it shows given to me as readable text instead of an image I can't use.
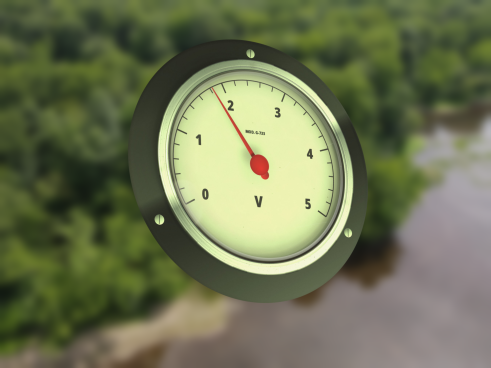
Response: 1.8 V
